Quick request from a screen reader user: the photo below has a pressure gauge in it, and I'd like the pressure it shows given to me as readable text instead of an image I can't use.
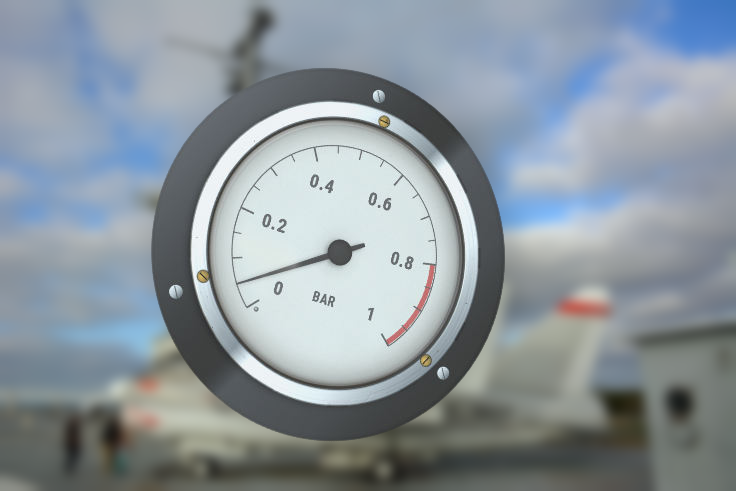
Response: 0.05 bar
